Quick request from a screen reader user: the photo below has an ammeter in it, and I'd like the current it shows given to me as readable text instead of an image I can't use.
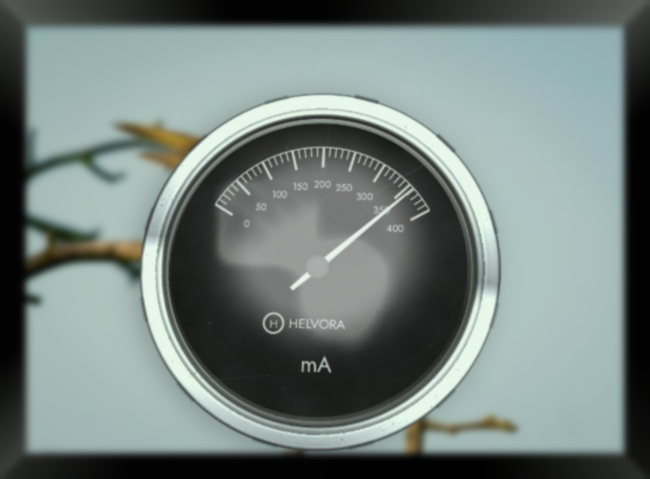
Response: 360 mA
